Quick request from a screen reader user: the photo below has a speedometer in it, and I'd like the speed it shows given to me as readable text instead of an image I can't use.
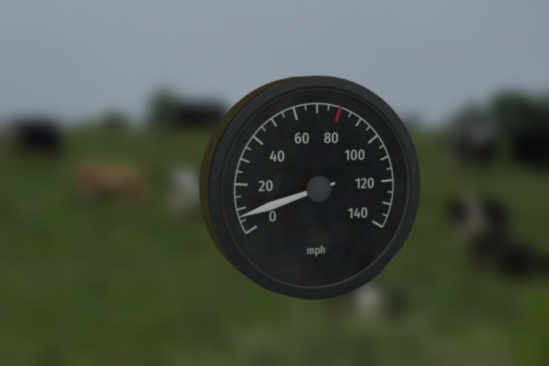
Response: 7.5 mph
